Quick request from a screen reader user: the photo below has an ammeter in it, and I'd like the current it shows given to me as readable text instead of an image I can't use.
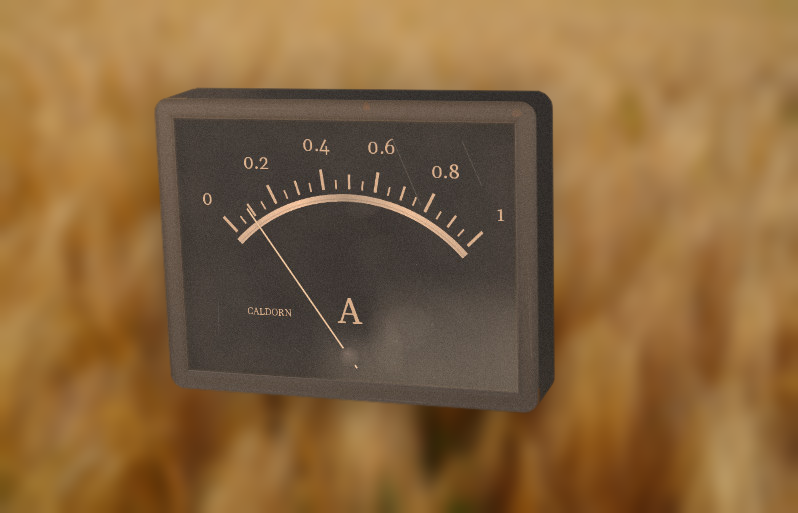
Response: 0.1 A
